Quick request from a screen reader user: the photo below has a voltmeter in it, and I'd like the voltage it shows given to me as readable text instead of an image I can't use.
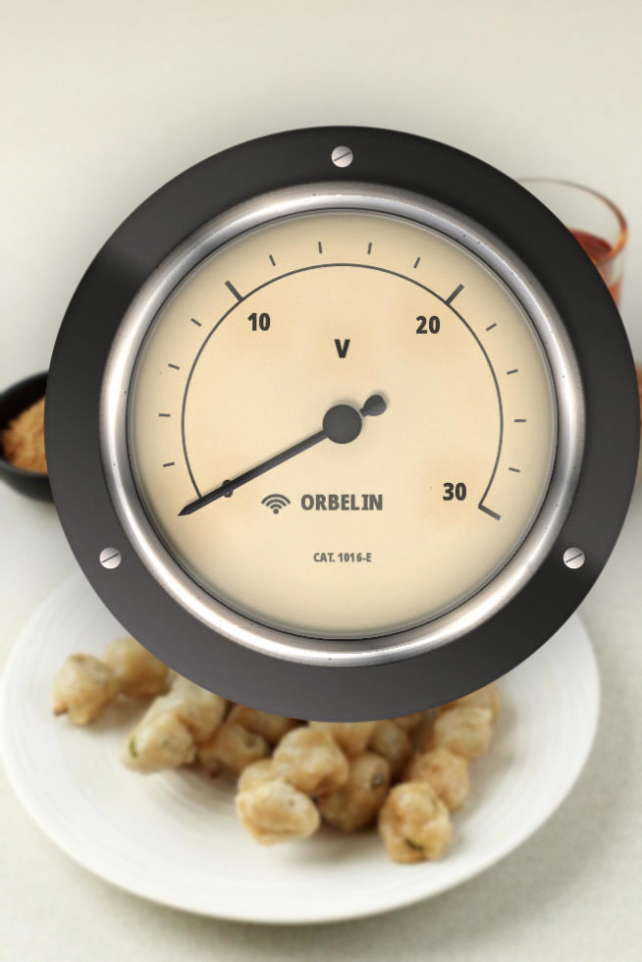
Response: 0 V
